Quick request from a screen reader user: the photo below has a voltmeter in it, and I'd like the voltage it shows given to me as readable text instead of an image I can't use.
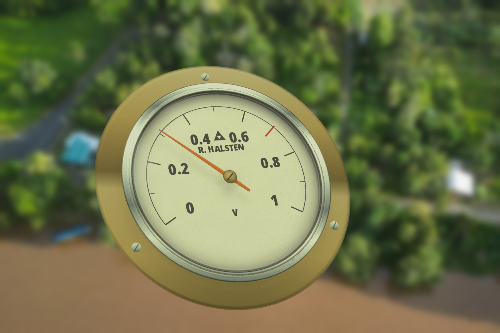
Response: 0.3 V
